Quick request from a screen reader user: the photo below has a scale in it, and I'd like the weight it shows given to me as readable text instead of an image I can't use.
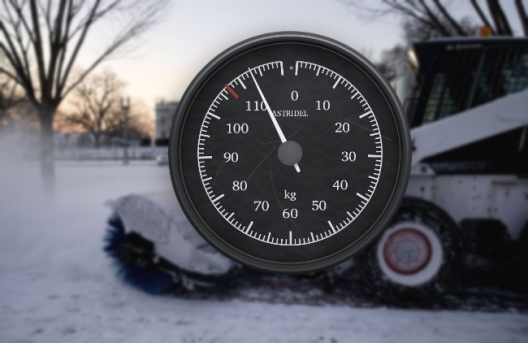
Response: 113 kg
